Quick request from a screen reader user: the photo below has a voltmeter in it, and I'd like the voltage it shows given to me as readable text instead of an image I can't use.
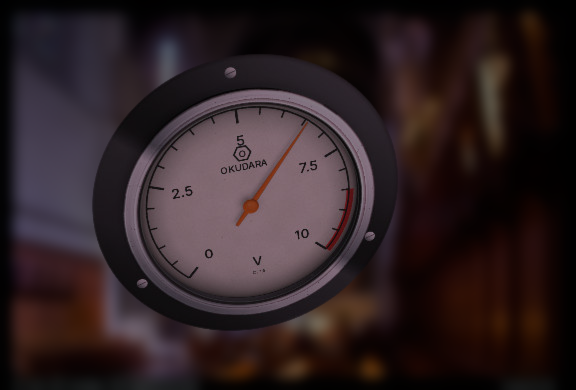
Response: 6.5 V
